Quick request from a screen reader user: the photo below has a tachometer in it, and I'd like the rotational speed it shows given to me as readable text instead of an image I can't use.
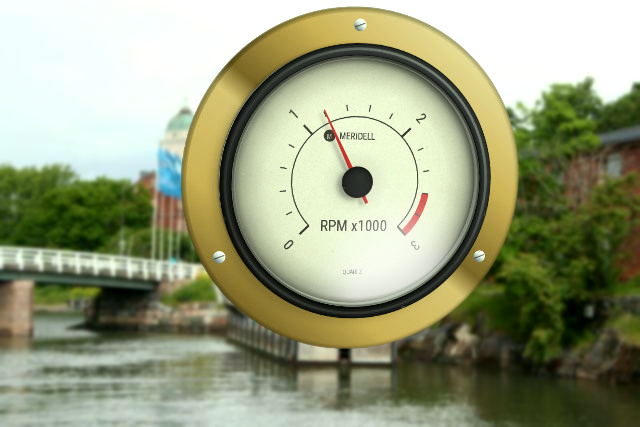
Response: 1200 rpm
